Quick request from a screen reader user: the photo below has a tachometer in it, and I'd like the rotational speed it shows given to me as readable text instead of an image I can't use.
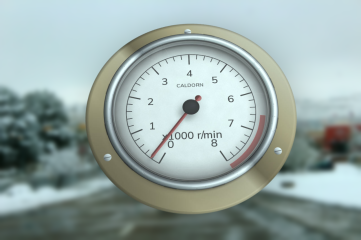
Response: 200 rpm
